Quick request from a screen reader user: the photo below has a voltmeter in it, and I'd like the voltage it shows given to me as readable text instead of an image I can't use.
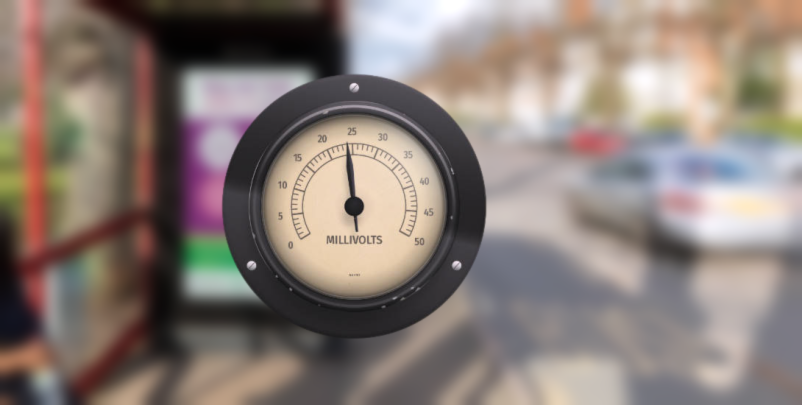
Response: 24 mV
